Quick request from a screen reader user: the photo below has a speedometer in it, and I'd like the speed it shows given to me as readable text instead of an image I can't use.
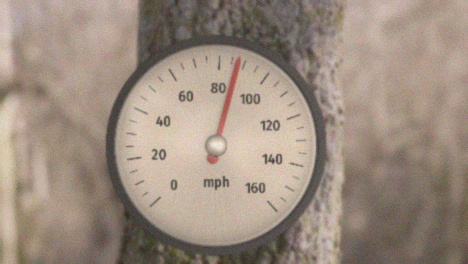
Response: 87.5 mph
